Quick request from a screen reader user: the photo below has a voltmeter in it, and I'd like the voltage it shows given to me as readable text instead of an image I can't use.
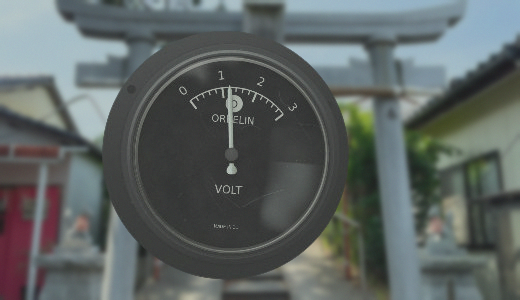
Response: 1.2 V
